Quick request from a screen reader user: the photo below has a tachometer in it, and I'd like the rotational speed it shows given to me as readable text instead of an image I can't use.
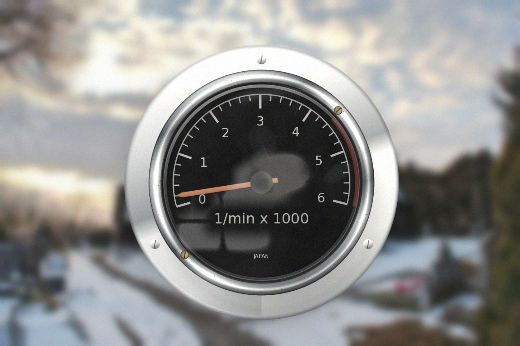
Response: 200 rpm
